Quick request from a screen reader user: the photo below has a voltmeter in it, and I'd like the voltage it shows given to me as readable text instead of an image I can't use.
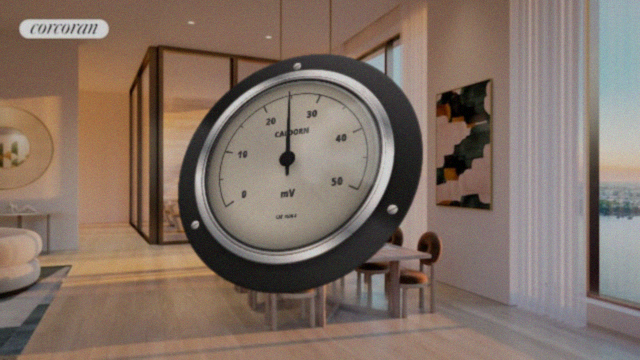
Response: 25 mV
